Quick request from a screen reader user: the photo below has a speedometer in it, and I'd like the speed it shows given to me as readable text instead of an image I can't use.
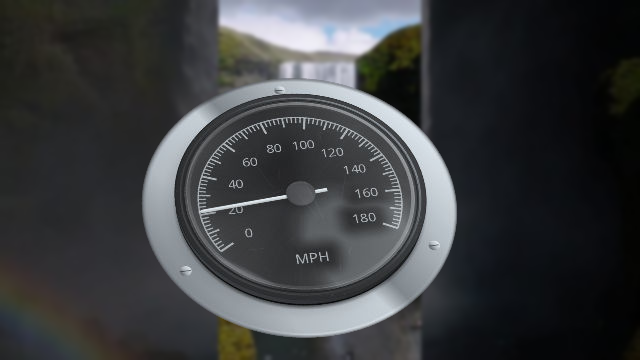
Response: 20 mph
